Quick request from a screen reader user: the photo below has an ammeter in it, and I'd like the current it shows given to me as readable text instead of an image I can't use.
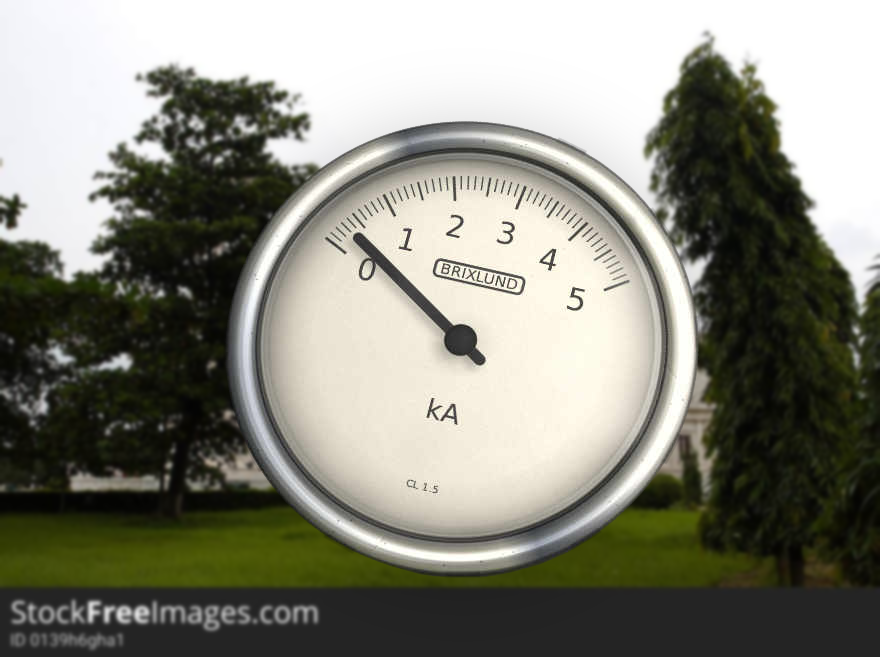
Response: 0.3 kA
